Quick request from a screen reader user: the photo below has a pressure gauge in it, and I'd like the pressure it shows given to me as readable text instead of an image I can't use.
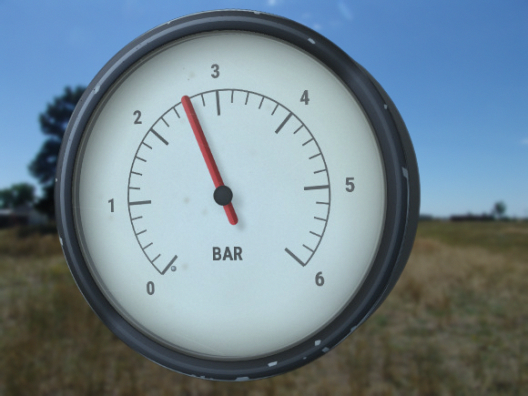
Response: 2.6 bar
